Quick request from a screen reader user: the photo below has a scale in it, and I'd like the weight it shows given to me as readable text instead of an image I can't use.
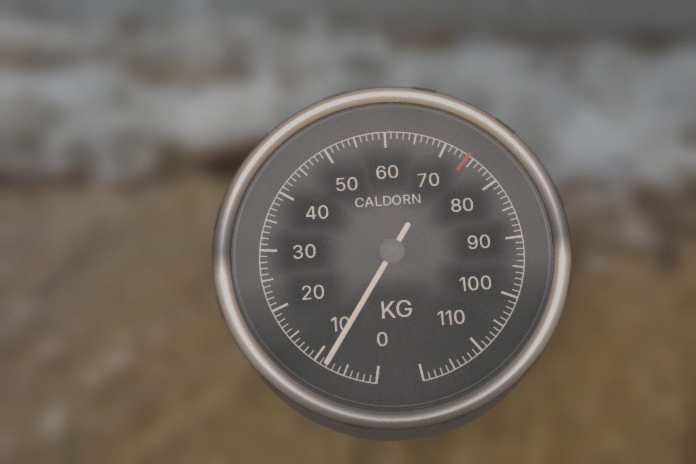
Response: 8 kg
